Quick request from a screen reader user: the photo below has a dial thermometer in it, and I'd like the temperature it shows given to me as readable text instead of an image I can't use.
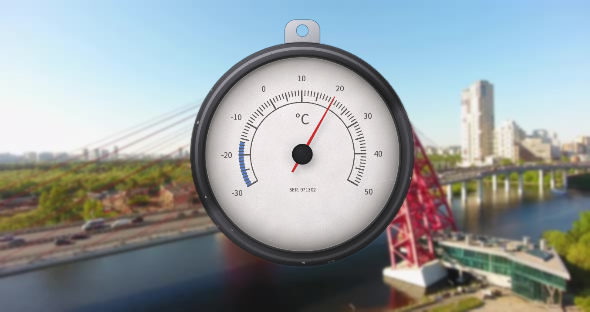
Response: 20 °C
